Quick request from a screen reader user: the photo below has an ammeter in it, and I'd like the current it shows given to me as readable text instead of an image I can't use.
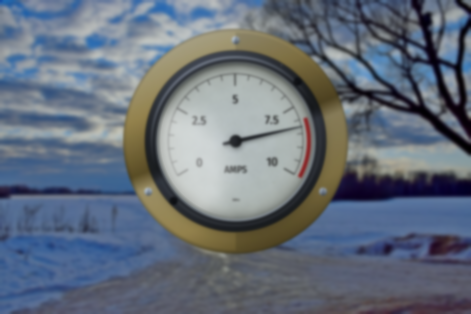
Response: 8.25 A
